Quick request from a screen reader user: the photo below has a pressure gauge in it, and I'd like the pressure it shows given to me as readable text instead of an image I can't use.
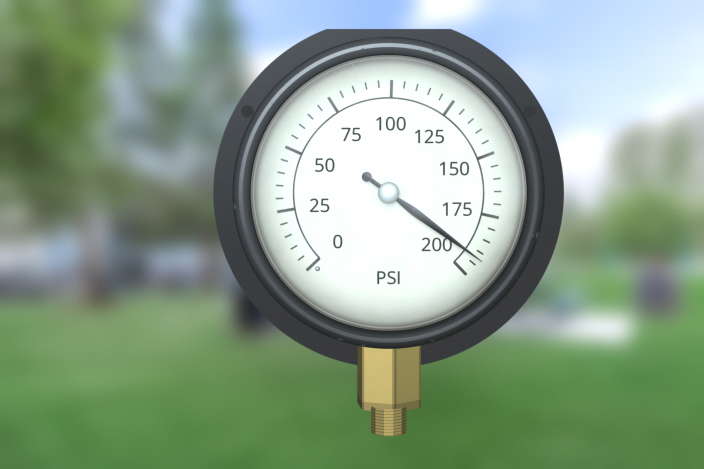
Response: 192.5 psi
